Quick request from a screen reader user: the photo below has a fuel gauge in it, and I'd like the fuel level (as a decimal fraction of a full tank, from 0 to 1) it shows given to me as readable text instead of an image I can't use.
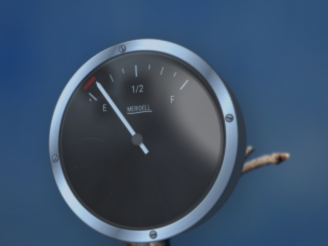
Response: 0.125
